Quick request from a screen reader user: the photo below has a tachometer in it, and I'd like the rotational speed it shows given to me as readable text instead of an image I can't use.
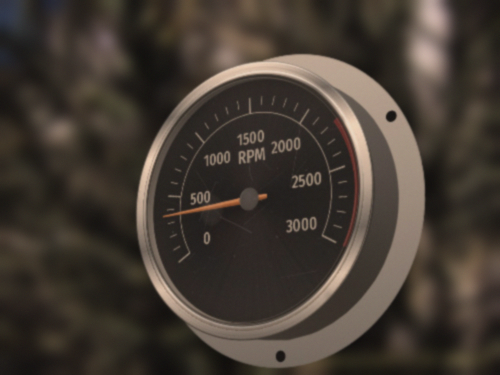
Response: 350 rpm
